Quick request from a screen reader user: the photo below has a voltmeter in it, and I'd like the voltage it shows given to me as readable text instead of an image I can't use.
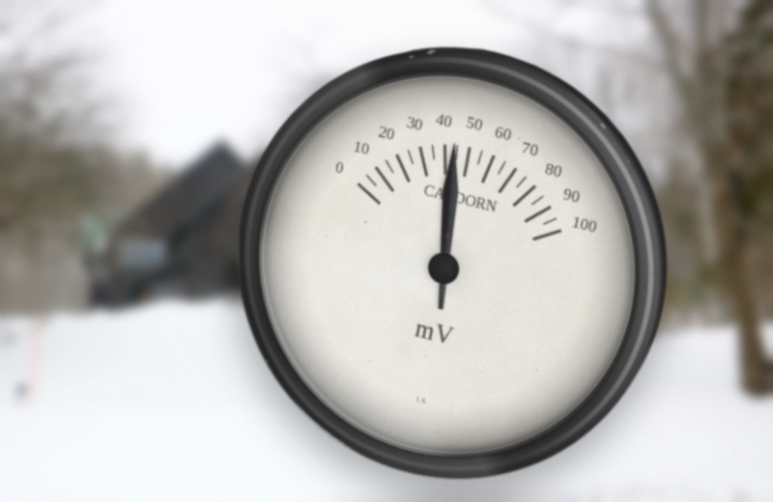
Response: 45 mV
